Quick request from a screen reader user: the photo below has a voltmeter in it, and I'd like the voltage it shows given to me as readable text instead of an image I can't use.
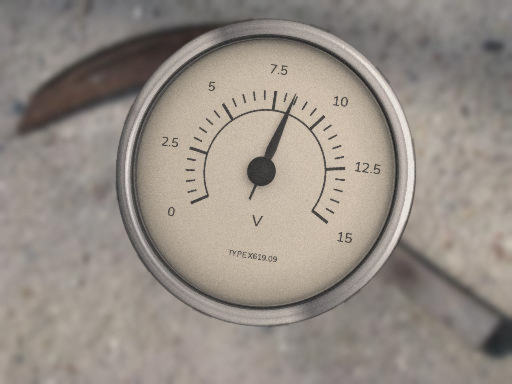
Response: 8.5 V
